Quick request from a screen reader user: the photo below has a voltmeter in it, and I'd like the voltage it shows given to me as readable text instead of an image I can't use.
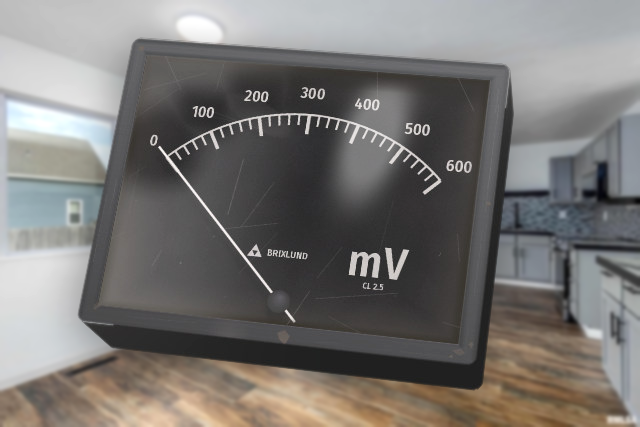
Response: 0 mV
